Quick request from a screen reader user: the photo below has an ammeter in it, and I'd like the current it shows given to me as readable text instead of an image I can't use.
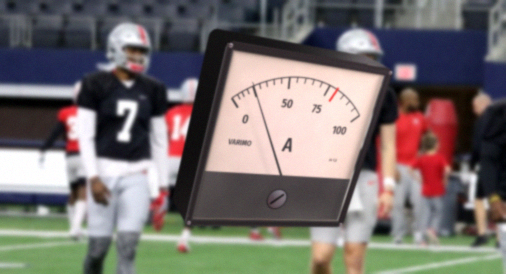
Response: 25 A
